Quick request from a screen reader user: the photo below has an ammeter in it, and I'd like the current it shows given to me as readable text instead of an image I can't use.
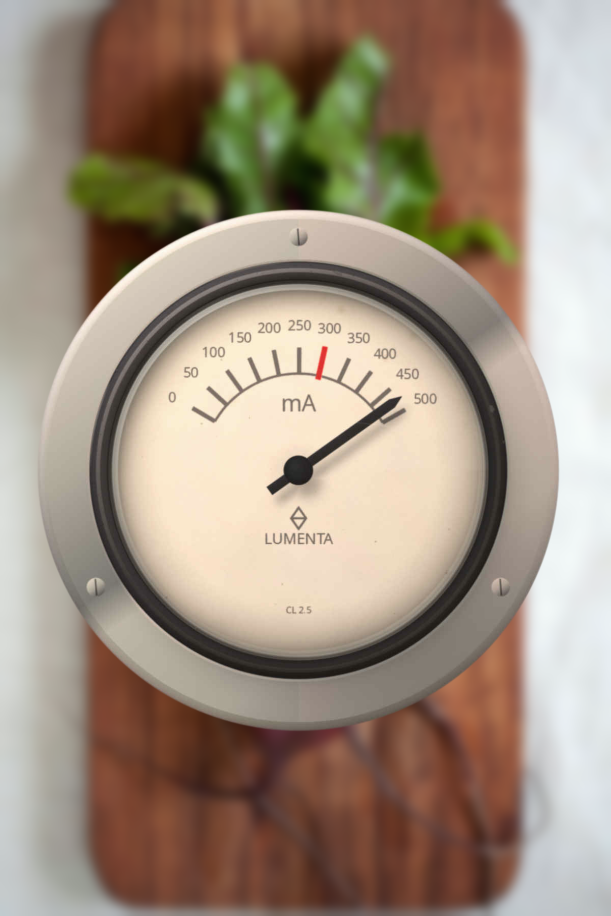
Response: 475 mA
